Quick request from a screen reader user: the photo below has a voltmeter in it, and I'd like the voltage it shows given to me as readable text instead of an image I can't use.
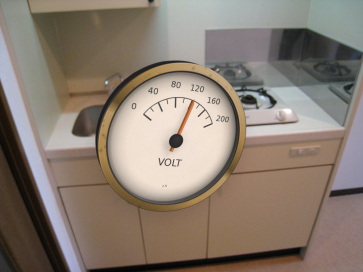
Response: 120 V
